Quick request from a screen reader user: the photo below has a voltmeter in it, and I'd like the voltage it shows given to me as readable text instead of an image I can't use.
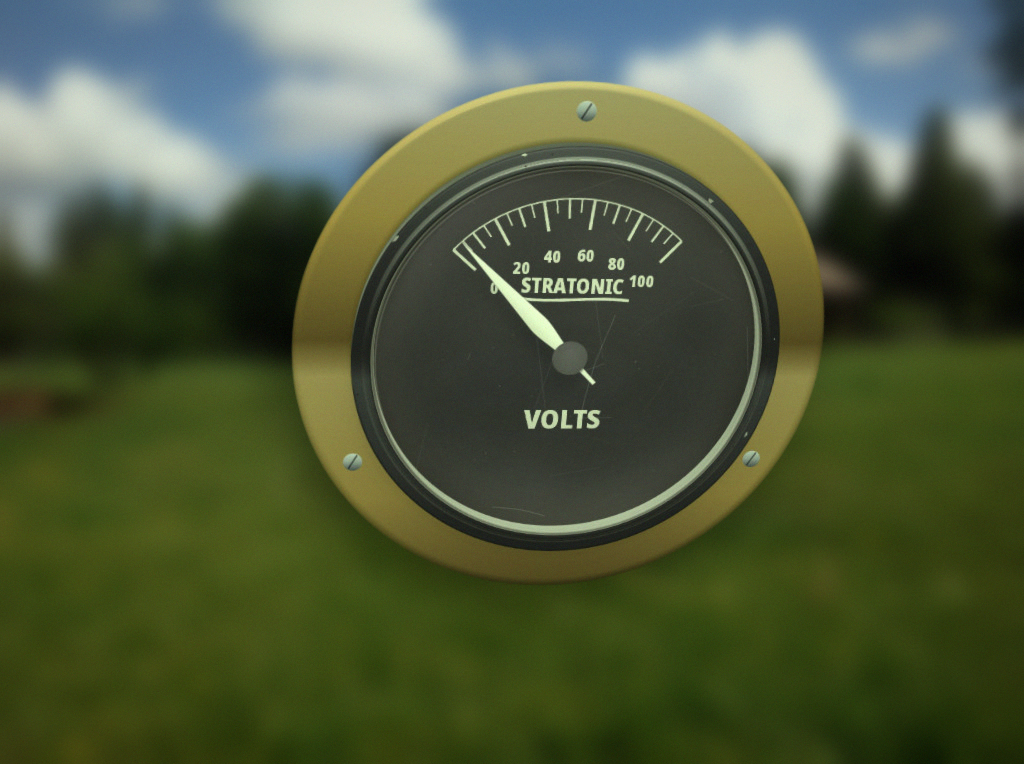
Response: 5 V
